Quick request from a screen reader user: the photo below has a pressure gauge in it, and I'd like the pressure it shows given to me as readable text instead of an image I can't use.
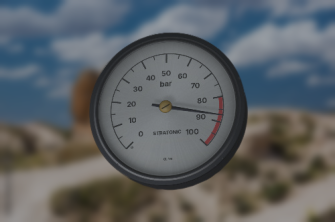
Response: 87.5 bar
